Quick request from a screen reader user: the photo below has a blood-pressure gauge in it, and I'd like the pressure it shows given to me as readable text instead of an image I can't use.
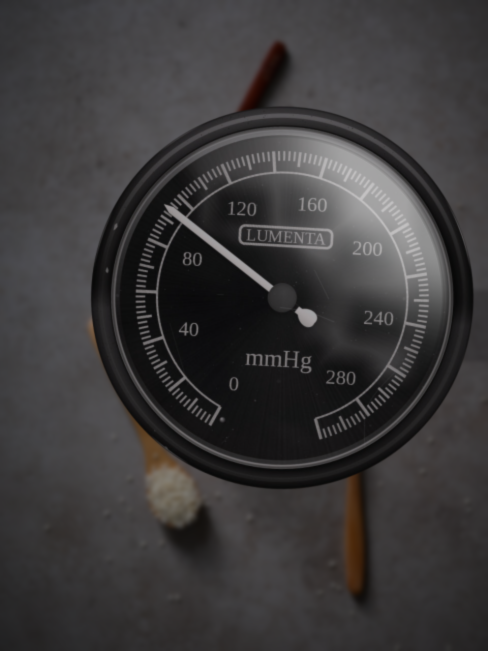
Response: 94 mmHg
